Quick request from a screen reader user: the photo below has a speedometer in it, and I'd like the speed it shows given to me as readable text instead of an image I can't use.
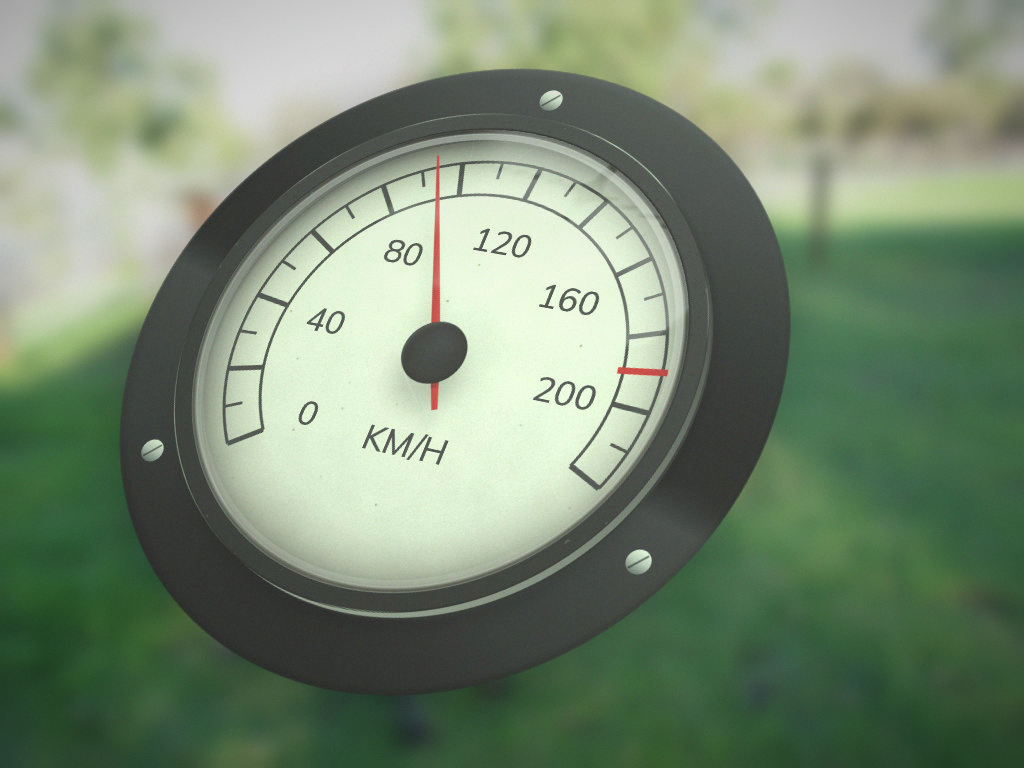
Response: 95 km/h
